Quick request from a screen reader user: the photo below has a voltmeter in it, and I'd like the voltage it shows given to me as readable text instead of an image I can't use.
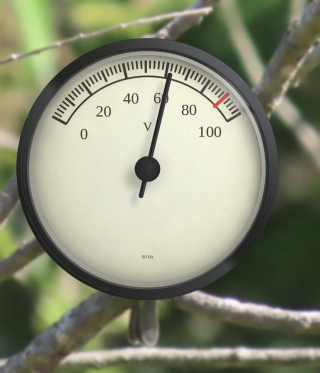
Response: 62 V
